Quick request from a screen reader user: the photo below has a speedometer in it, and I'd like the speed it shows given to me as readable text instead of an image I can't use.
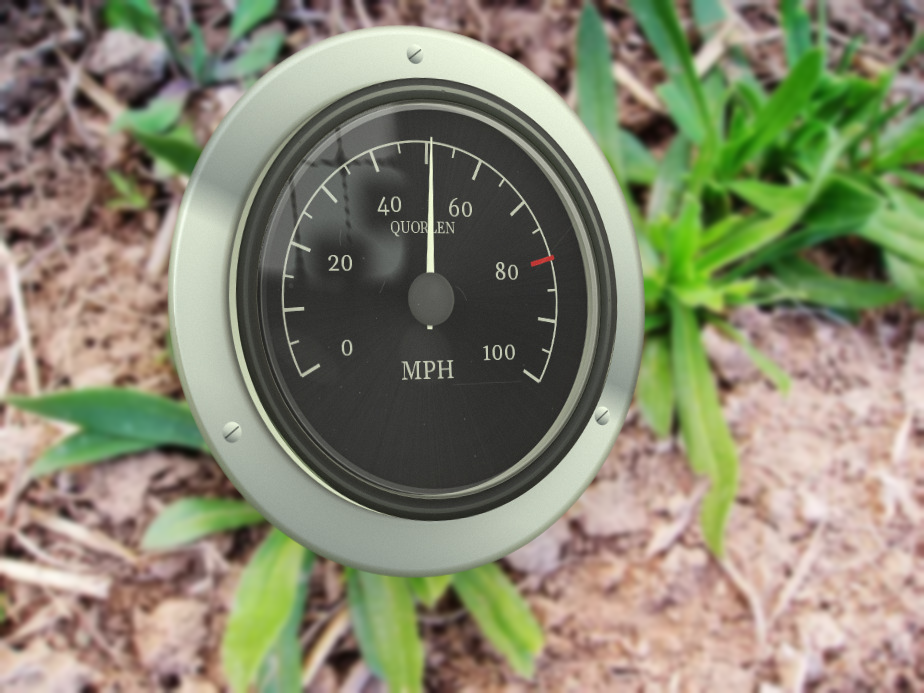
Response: 50 mph
